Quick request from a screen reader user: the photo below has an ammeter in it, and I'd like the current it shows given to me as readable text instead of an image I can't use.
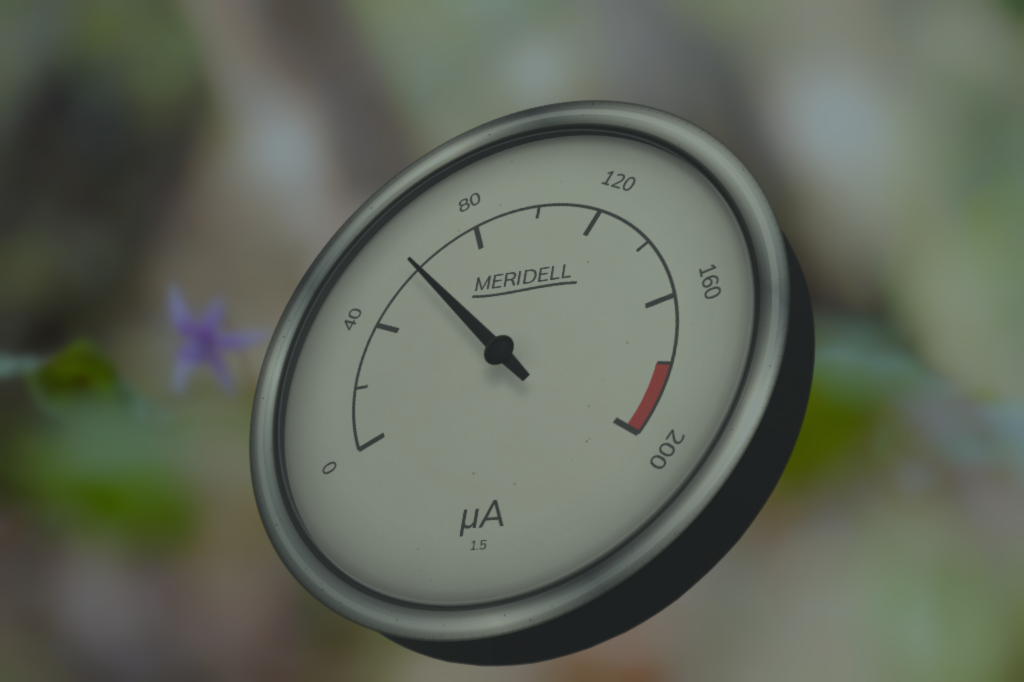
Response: 60 µA
